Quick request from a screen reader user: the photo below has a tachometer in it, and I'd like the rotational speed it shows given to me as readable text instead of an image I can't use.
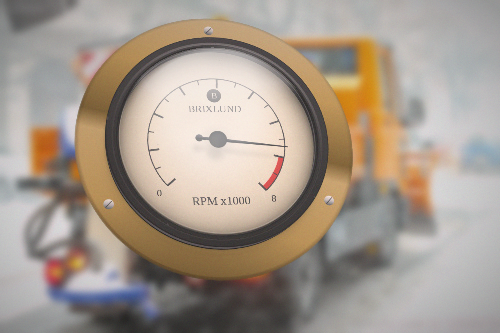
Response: 6750 rpm
